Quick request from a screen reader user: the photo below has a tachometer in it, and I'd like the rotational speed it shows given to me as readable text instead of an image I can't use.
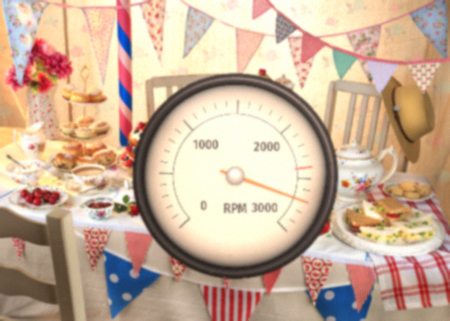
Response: 2700 rpm
